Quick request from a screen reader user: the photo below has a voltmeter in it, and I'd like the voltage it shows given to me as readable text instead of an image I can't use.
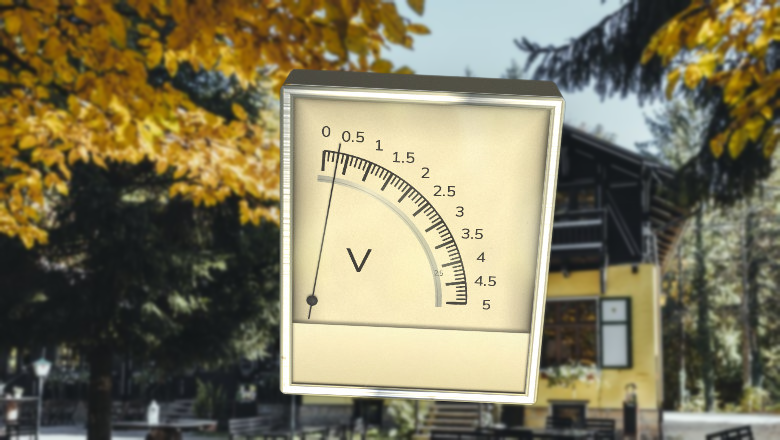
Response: 0.3 V
